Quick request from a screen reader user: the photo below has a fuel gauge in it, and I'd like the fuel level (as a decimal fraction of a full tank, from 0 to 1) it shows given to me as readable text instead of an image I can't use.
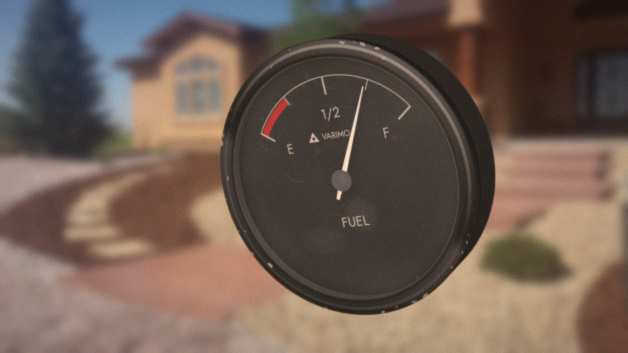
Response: 0.75
